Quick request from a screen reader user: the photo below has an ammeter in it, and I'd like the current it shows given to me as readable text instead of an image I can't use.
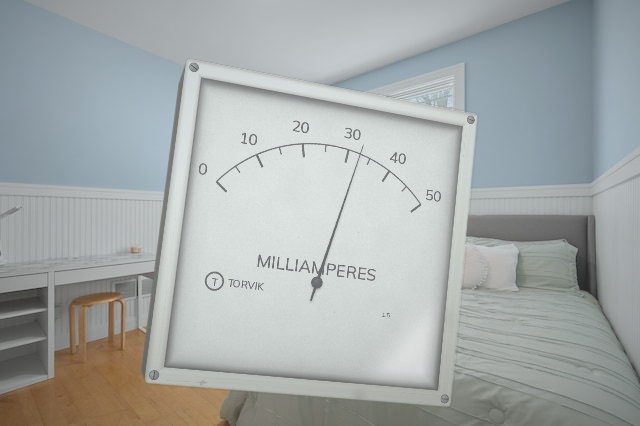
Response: 32.5 mA
